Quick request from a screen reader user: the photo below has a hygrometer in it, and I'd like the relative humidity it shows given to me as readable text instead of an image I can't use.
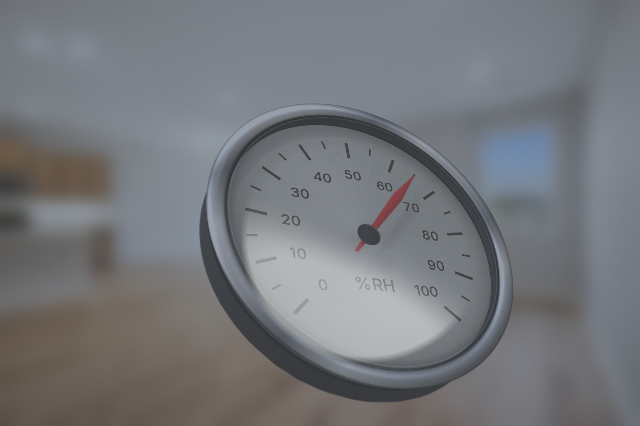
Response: 65 %
